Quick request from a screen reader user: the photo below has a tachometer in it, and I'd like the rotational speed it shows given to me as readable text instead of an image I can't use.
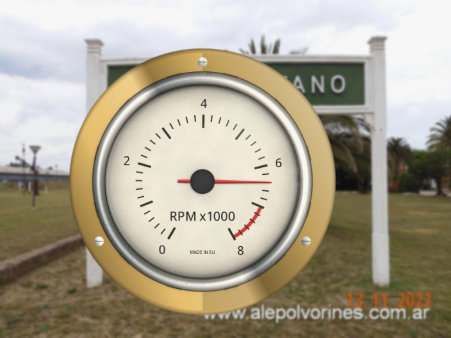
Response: 6400 rpm
